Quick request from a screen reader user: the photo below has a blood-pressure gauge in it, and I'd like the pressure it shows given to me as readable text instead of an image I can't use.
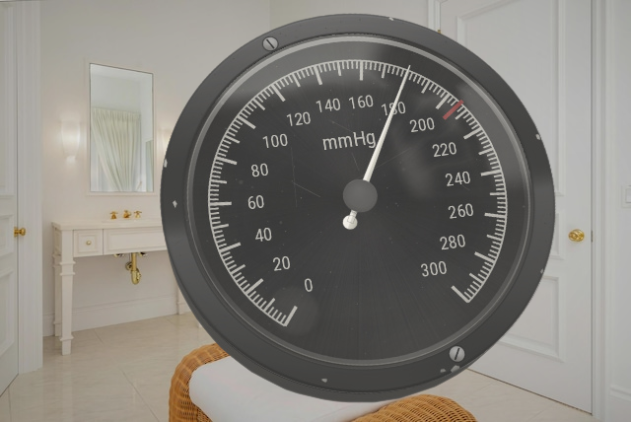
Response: 180 mmHg
